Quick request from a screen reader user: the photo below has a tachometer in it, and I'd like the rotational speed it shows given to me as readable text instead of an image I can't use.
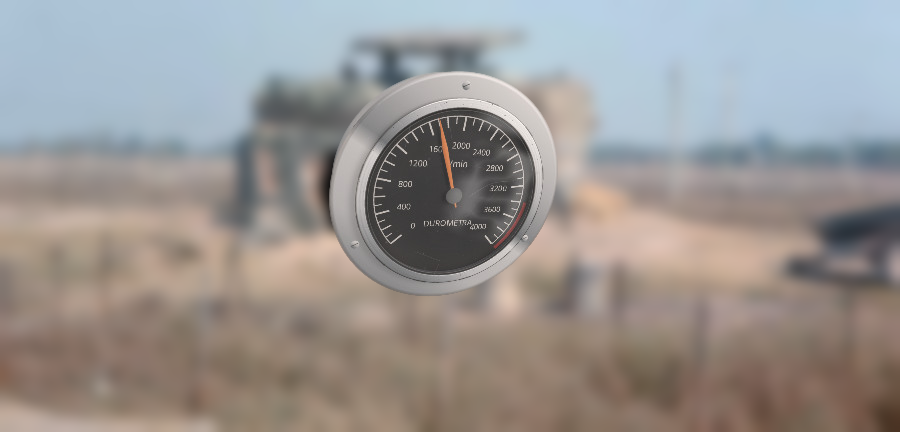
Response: 1700 rpm
